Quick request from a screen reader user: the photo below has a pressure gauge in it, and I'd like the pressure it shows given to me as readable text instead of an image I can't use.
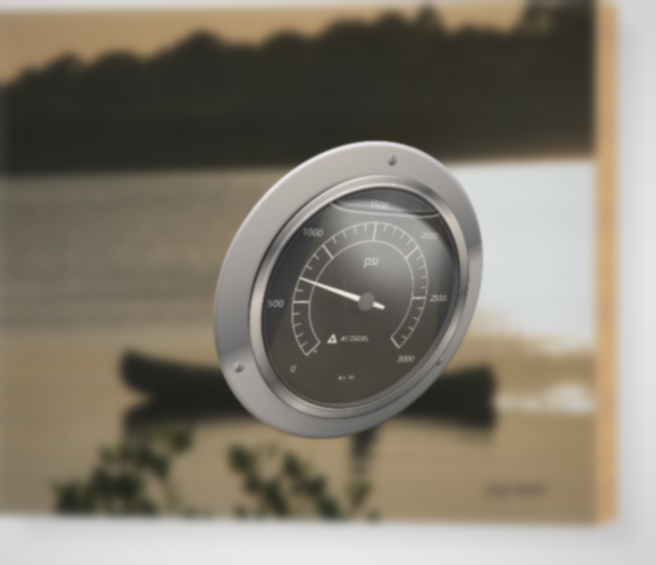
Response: 700 psi
